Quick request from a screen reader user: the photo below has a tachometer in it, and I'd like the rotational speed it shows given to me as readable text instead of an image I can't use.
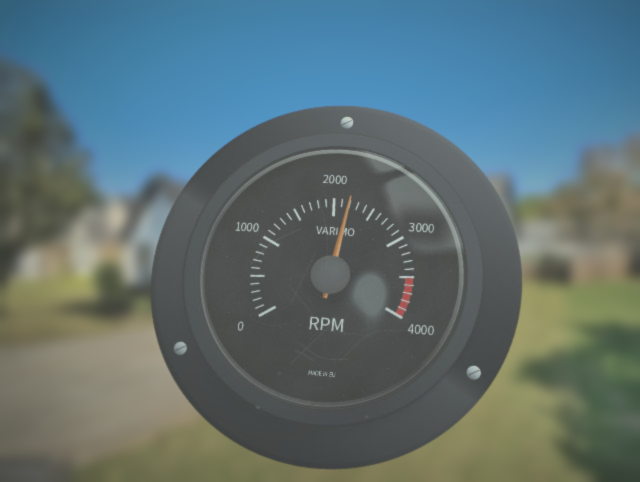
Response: 2200 rpm
